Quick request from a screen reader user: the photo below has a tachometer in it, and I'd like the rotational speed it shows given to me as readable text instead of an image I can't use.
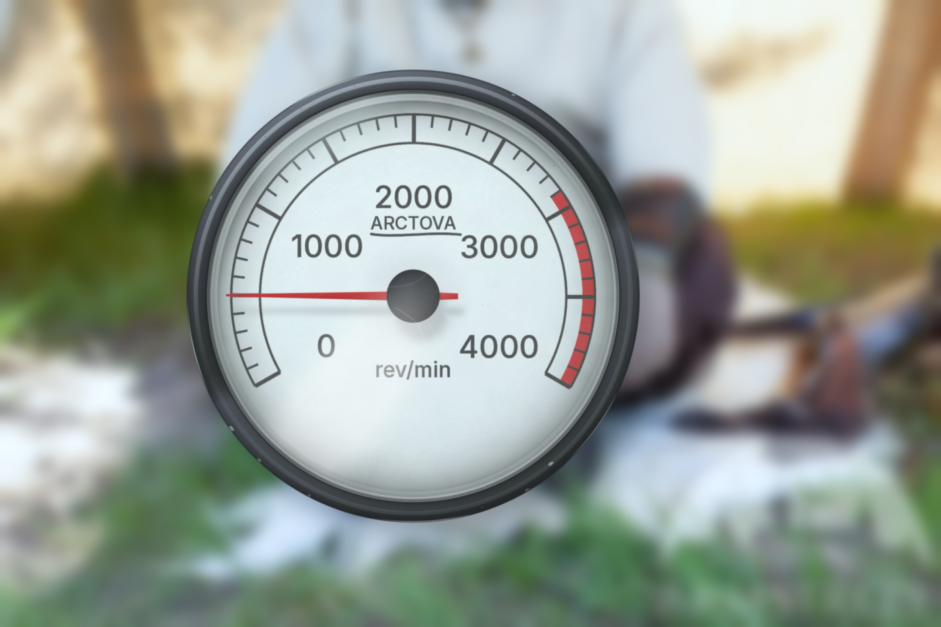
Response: 500 rpm
